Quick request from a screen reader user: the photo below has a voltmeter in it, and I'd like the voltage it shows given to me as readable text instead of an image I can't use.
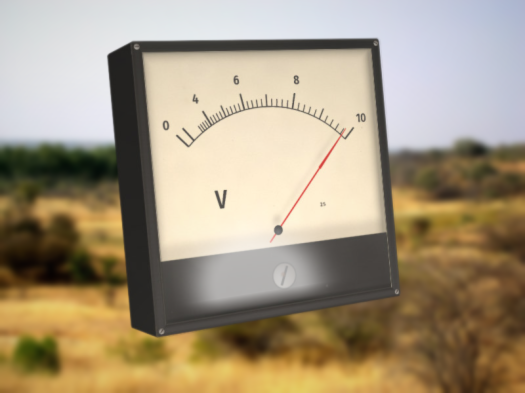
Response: 9.8 V
